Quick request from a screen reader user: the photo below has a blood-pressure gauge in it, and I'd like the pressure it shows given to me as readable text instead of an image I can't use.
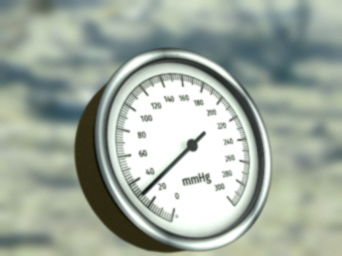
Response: 30 mmHg
